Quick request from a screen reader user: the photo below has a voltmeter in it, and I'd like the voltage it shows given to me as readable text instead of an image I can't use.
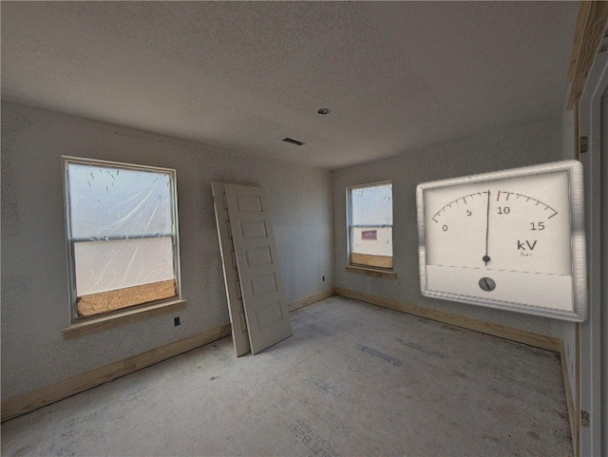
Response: 8 kV
